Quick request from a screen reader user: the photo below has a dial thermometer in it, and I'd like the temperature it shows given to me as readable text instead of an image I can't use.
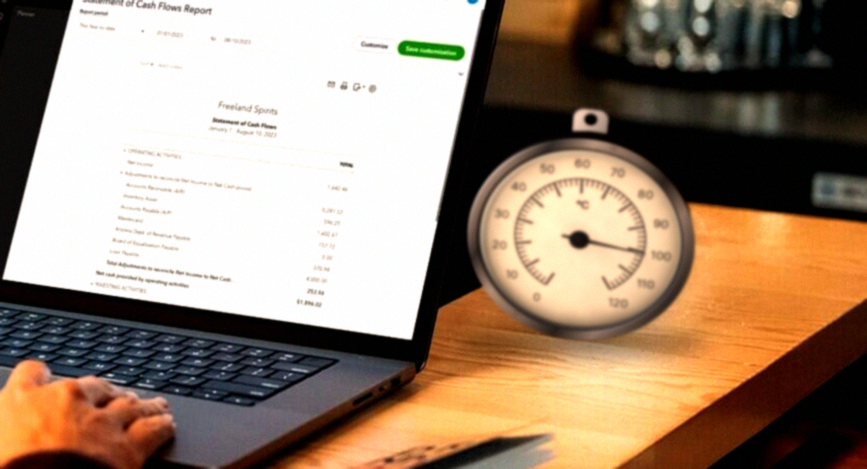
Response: 100 °C
